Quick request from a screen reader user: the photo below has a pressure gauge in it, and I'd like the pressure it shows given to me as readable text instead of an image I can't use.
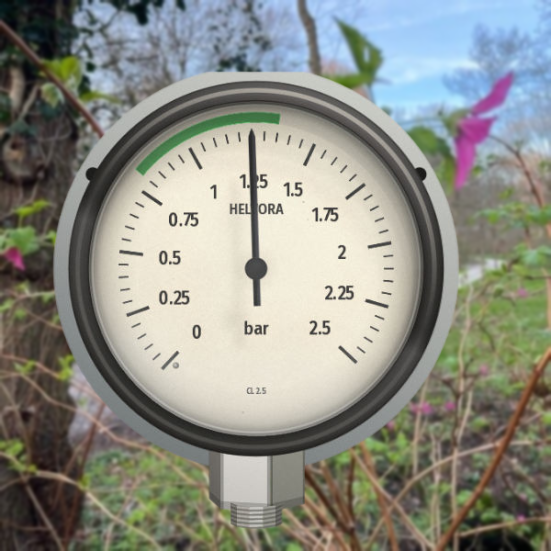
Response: 1.25 bar
